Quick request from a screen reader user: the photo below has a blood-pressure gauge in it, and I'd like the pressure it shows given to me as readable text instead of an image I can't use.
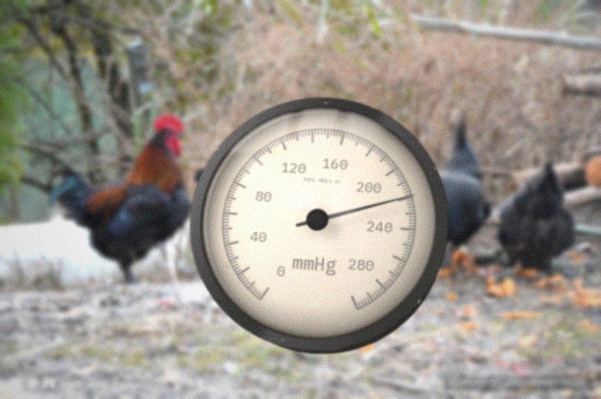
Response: 220 mmHg
